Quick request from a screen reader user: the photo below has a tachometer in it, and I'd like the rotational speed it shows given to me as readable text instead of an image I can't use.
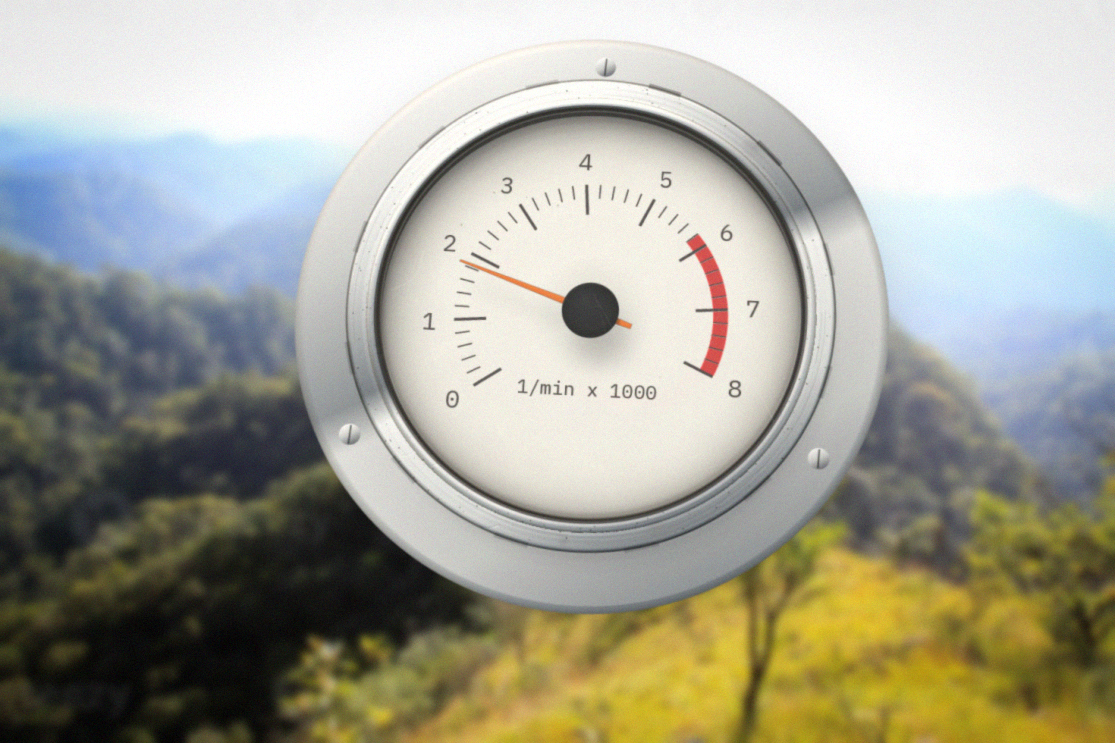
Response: 1800 rpm
